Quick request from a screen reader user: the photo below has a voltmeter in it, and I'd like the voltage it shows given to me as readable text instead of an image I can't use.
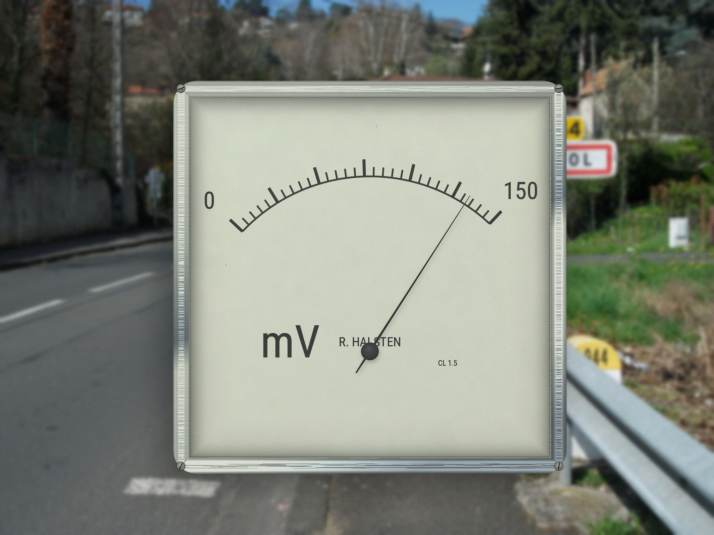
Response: 132.5 mV
